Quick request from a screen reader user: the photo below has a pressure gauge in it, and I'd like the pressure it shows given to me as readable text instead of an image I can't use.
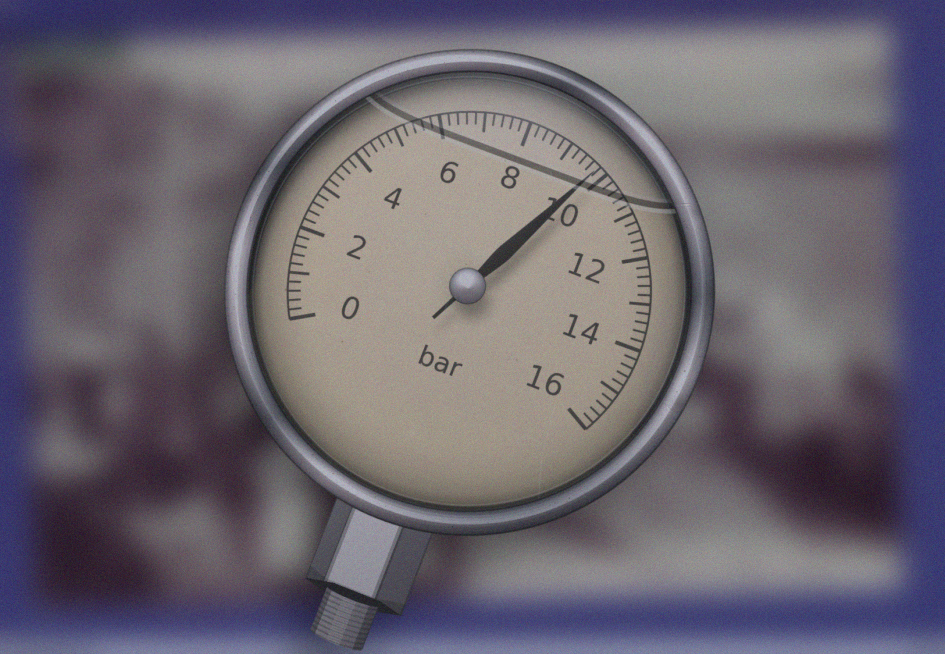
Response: 9.8 bar
